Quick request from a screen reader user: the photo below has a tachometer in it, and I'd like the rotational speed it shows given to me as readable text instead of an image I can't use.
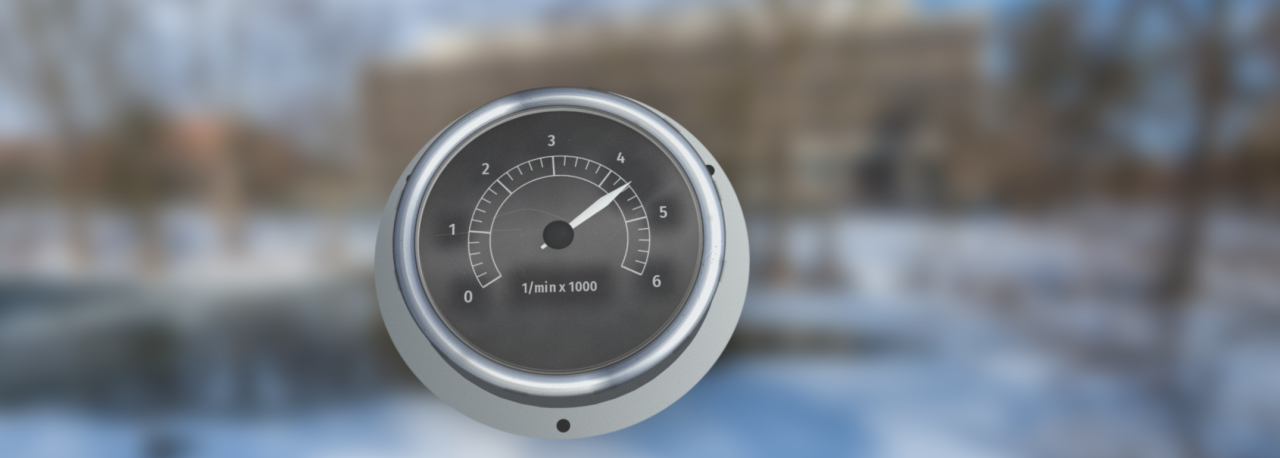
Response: 4400 rpm
